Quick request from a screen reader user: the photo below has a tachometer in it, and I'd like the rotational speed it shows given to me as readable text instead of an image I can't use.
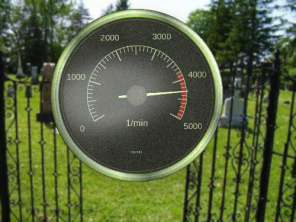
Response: 4300 rpm
